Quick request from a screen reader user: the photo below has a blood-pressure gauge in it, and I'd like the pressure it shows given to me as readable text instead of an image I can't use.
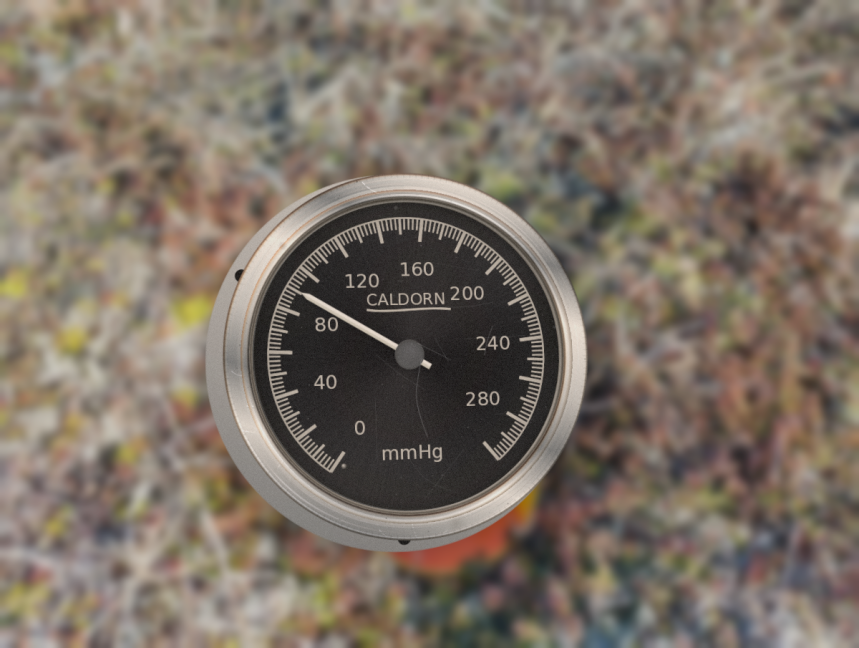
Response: 90 mmHg
